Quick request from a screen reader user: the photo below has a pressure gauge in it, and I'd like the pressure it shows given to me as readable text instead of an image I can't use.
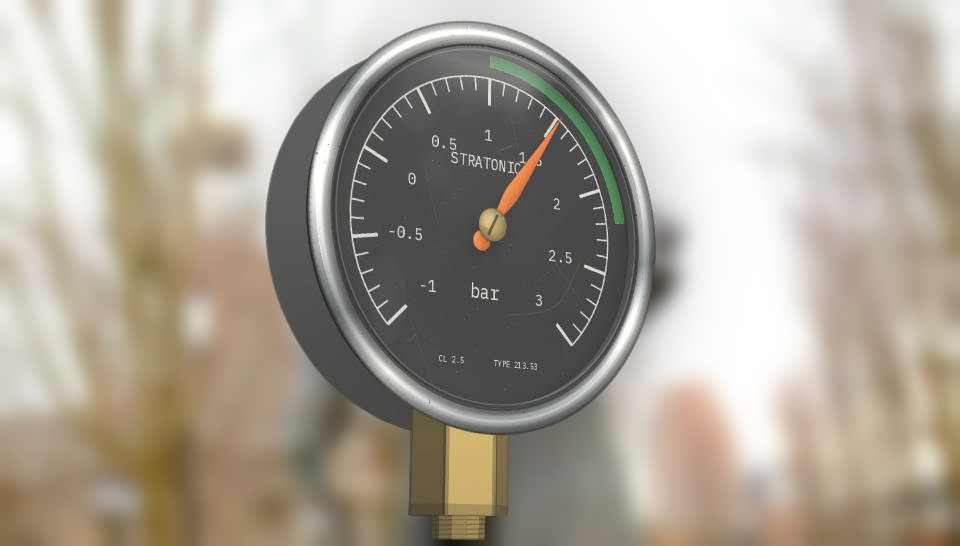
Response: 1.5 bar
